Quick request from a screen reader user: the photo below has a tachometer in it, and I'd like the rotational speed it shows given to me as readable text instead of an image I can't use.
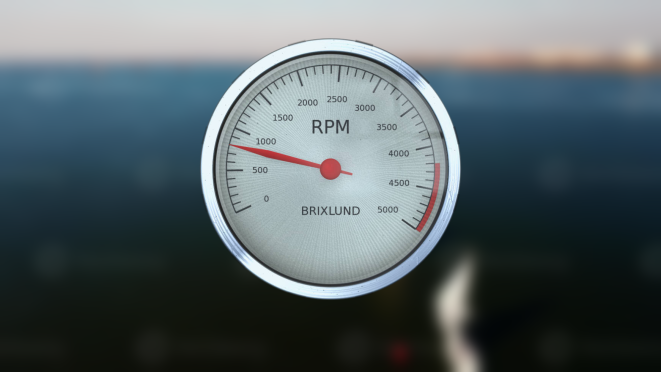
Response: 800 rpm
